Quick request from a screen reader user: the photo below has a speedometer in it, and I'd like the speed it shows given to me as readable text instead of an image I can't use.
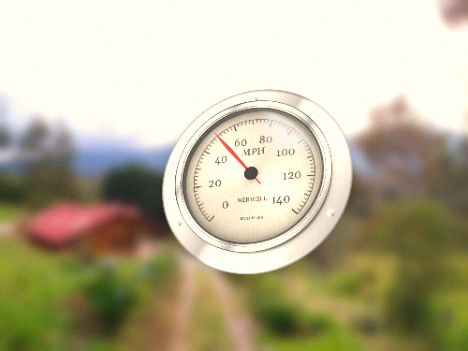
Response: 50 mph
